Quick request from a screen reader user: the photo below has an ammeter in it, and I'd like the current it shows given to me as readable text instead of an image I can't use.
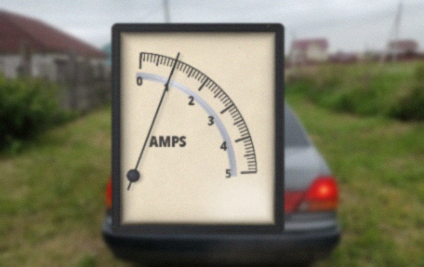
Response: 1 A
